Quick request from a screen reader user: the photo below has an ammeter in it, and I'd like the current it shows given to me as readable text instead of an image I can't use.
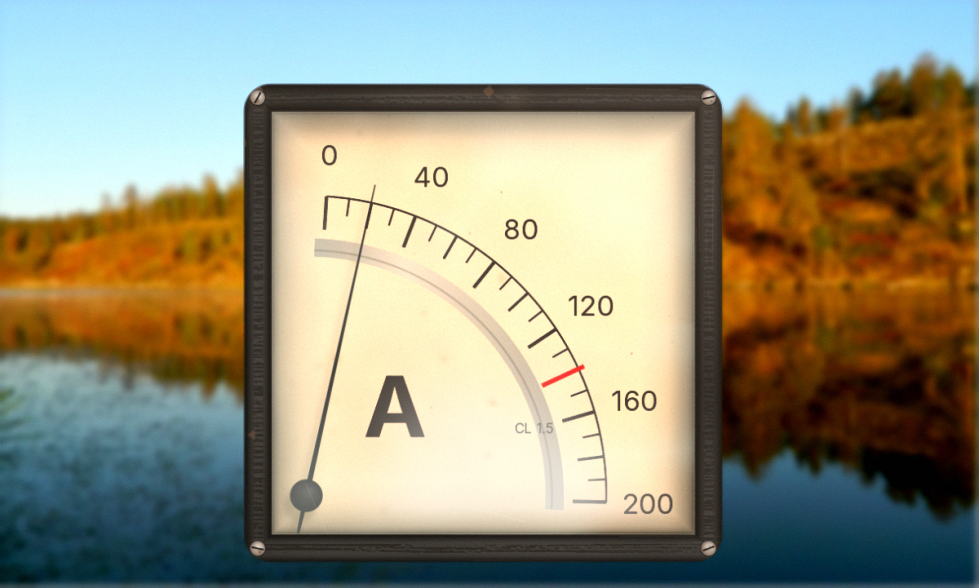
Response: 20 A
